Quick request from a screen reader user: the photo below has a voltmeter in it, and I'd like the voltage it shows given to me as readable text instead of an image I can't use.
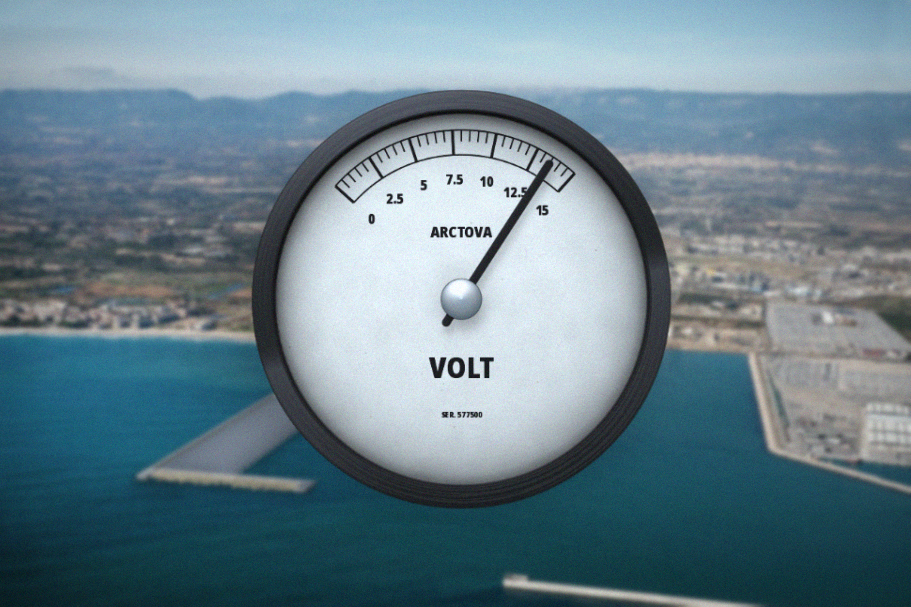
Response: 13.5 V
